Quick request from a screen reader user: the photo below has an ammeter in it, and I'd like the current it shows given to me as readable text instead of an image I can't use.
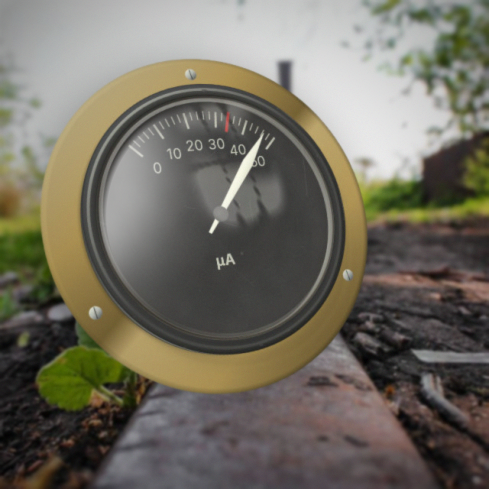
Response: 46 µA
